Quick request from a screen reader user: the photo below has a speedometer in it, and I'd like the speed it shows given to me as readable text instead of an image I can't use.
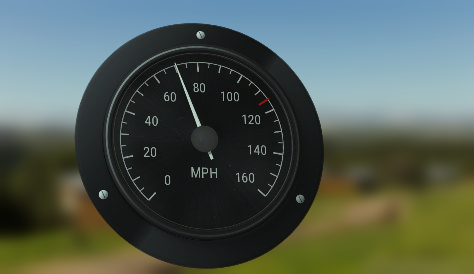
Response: 70 mph
